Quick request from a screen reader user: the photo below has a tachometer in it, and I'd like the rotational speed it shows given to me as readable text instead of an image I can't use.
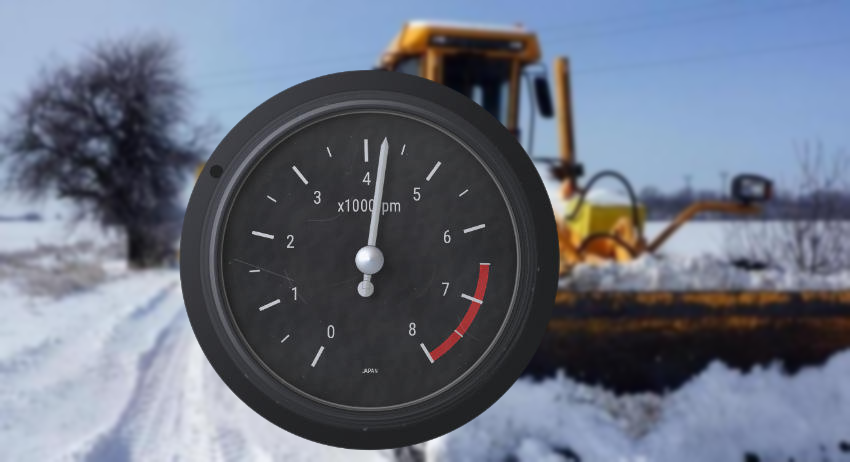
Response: 4250 rpm
